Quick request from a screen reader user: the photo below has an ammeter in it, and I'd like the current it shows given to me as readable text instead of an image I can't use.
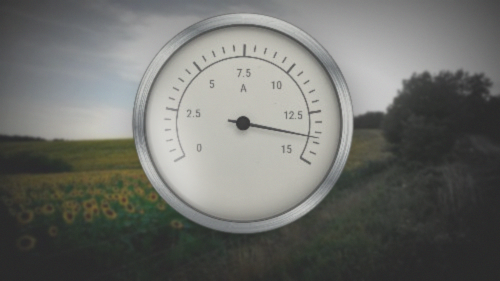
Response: 13.75 A
